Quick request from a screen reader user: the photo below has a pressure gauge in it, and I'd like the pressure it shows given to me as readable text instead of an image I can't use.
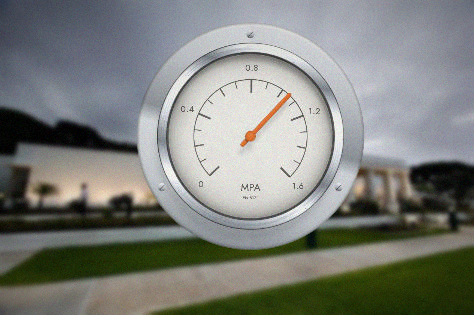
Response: 1.05 MPa
